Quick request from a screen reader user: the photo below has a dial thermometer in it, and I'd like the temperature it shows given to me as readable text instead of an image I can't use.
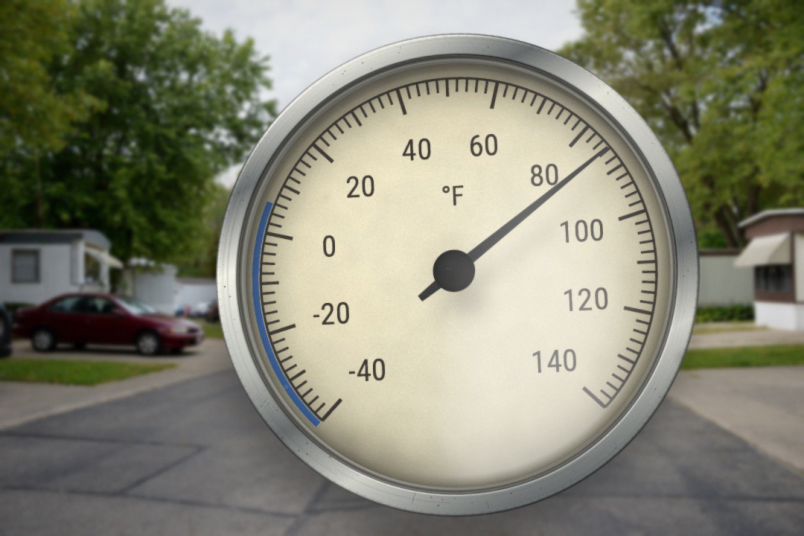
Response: 86 °F
